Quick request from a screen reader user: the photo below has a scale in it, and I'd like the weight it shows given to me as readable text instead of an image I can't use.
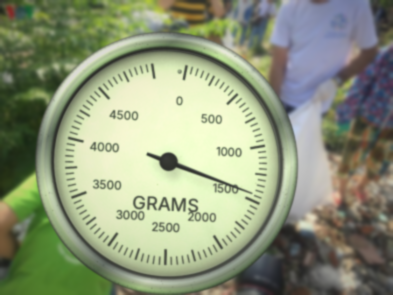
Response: 1450 g
